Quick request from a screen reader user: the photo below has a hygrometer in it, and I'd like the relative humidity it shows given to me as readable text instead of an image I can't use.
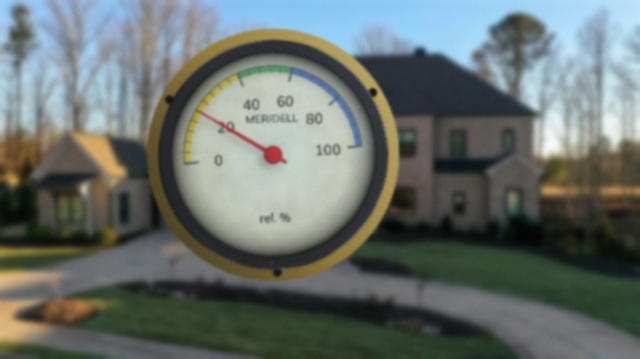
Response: 20 %
